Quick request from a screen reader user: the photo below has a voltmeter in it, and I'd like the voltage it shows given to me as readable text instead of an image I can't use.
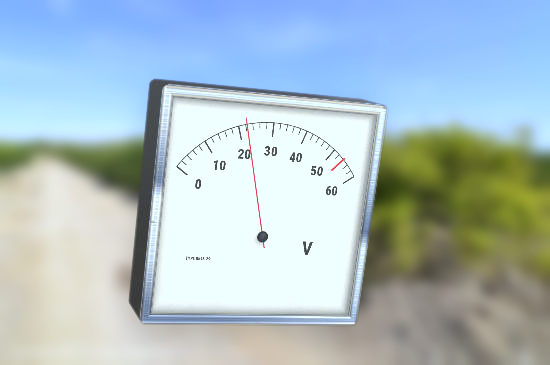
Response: 22 V
